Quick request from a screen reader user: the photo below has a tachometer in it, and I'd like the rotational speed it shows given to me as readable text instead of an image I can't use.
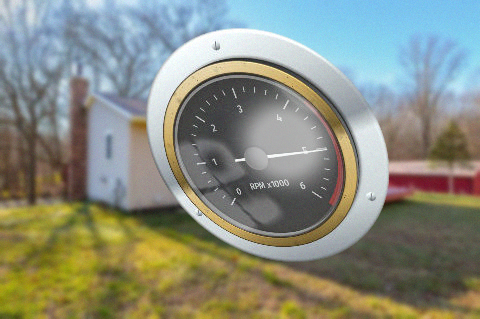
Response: 5000 rpm
